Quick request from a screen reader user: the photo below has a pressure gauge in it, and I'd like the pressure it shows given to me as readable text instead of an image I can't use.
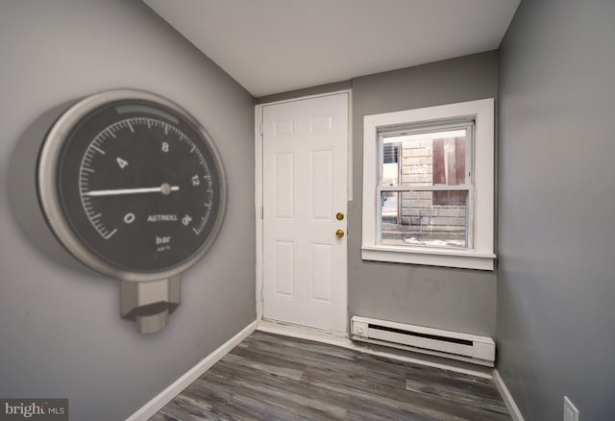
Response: 2 bar
